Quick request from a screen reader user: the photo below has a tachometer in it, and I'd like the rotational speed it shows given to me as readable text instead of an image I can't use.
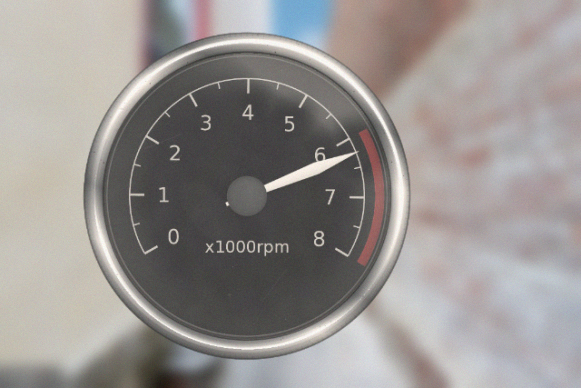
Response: 6250 rpm
